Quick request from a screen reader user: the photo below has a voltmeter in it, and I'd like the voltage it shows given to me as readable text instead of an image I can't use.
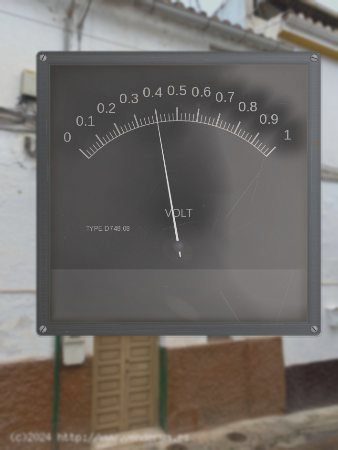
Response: 0.4 V
